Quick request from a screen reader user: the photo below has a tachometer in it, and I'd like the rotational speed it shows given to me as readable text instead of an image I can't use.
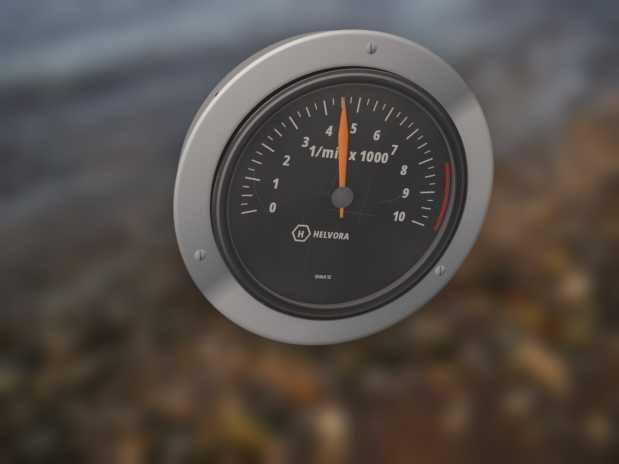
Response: 4500 rpm
